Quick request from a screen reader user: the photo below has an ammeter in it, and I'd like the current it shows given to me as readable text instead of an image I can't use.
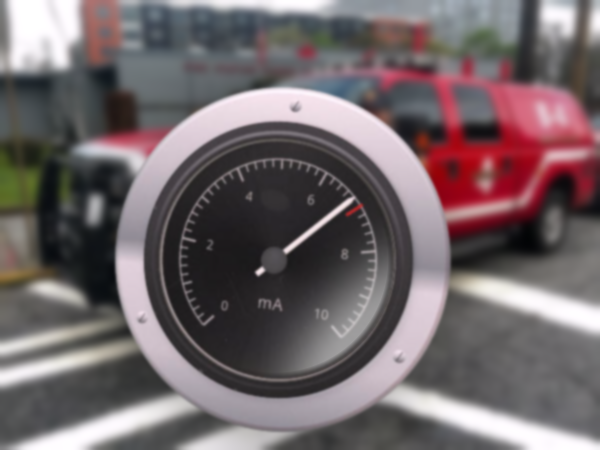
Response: 6.8 mA
